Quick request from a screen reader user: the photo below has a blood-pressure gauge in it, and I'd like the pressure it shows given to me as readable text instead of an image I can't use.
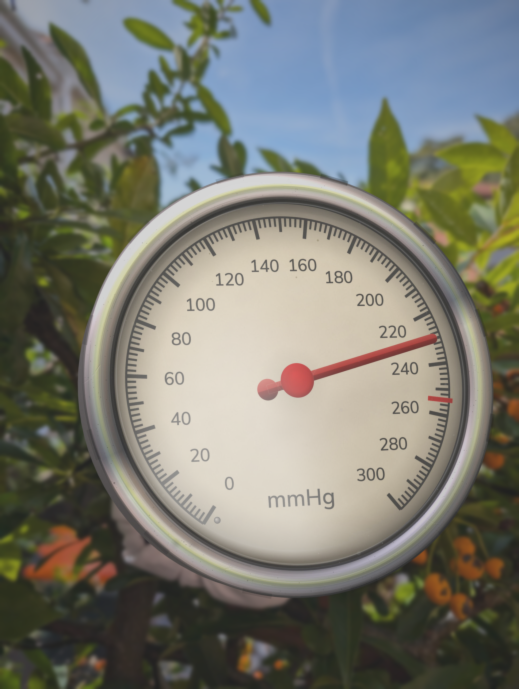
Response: 230 mmHg
